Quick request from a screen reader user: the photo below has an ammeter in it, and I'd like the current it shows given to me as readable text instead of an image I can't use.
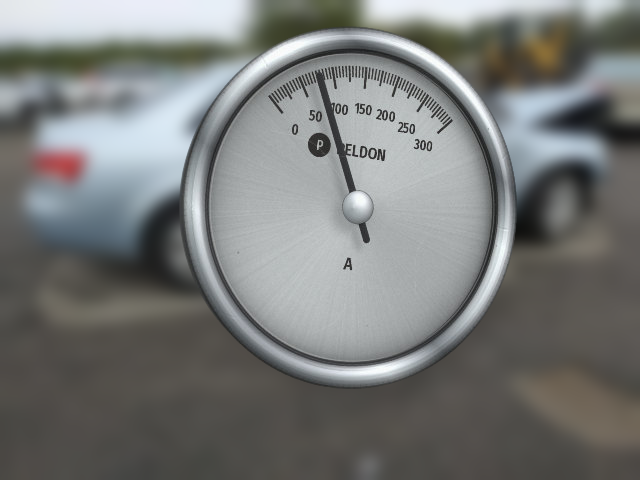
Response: 75 A
